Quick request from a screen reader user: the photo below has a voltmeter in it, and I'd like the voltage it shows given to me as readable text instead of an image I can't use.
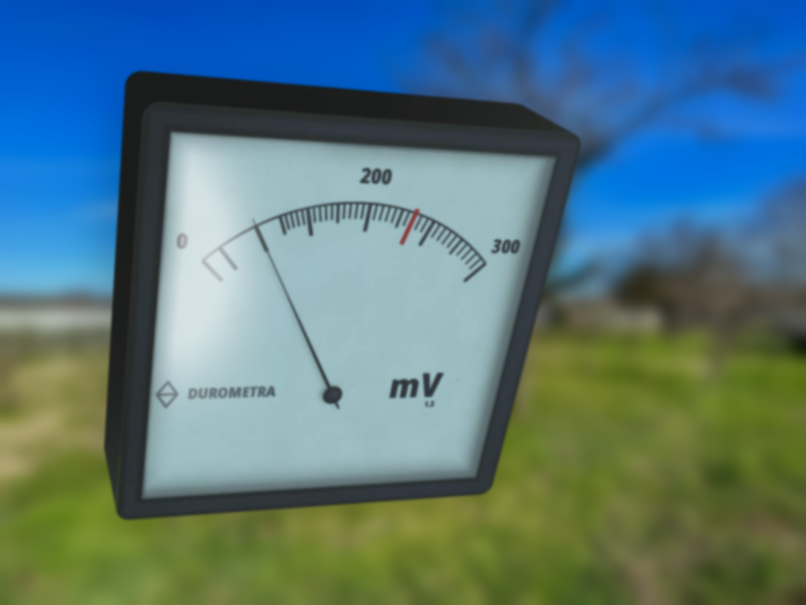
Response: 100 mV
